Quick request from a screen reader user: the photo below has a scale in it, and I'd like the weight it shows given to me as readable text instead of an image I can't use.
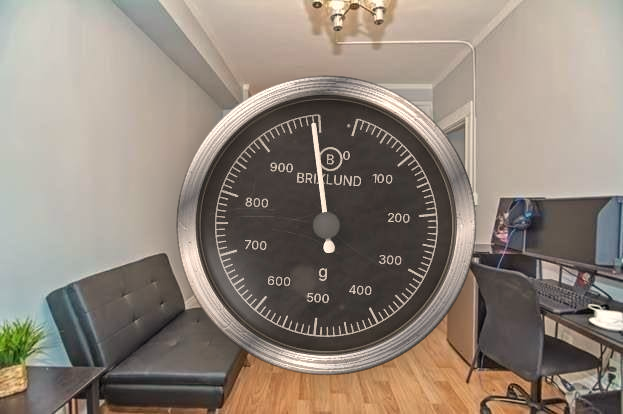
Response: 990 g
